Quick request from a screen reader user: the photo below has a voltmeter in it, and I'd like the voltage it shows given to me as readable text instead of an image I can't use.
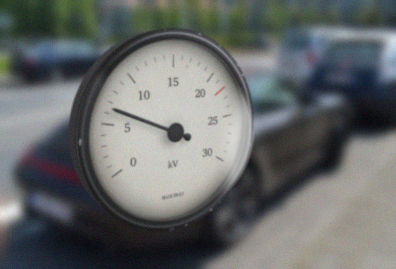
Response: 6.5 kV
